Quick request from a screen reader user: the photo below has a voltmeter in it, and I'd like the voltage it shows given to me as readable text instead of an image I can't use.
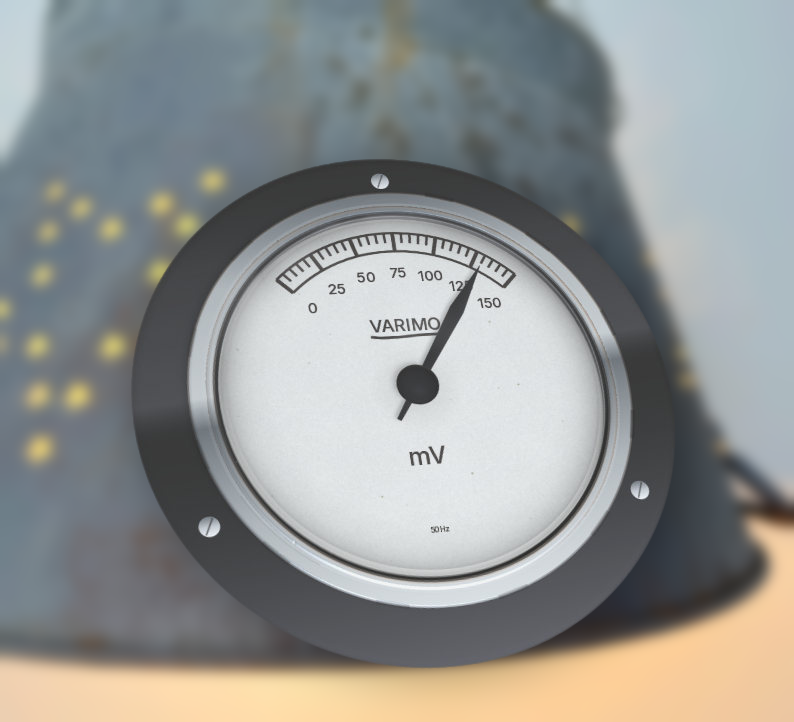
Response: 130 mV
